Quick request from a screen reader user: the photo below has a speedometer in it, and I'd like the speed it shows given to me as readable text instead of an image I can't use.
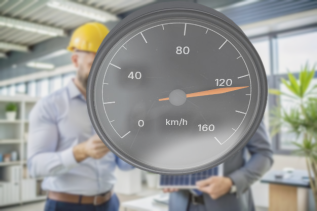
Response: 125 km/h
